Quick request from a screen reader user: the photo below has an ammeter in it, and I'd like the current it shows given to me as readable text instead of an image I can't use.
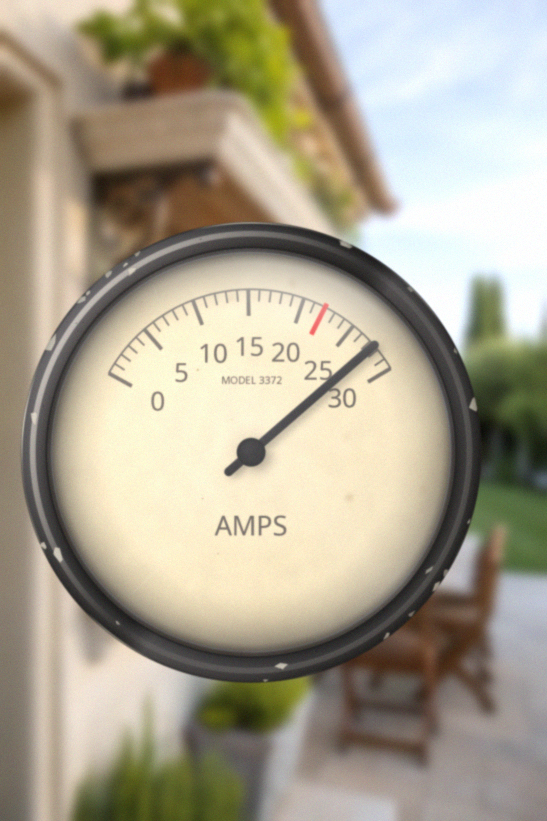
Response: 27.5 A
